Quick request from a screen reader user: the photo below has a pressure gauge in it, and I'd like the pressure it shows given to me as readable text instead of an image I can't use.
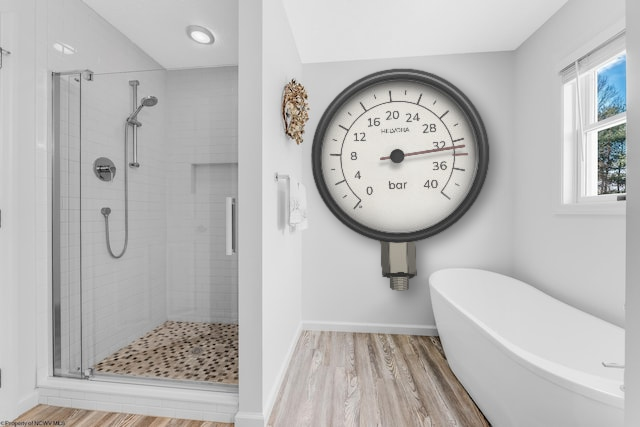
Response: 33 bar
